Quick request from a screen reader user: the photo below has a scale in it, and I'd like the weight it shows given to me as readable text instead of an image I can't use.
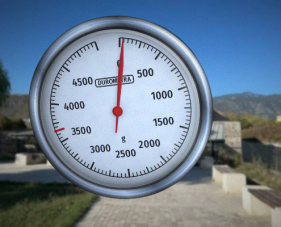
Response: 50 g
